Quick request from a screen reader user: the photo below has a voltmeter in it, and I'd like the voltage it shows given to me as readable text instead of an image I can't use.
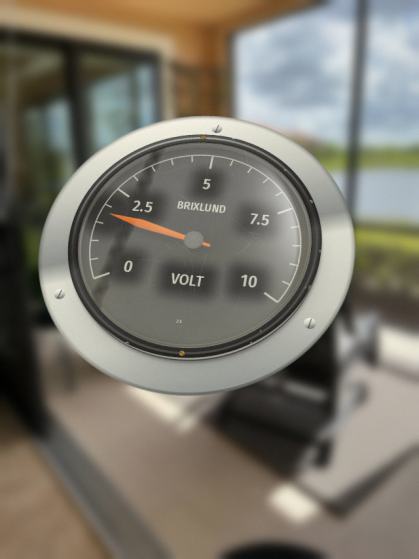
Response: 1.75 V
